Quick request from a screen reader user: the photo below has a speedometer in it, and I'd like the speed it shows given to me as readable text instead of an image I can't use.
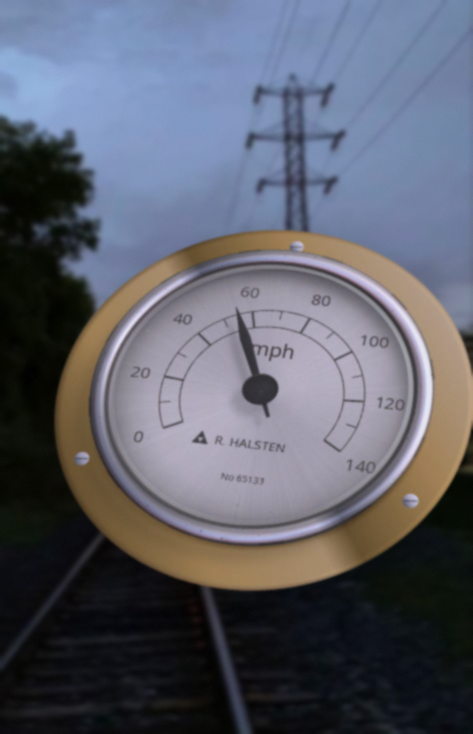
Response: 55 mph
